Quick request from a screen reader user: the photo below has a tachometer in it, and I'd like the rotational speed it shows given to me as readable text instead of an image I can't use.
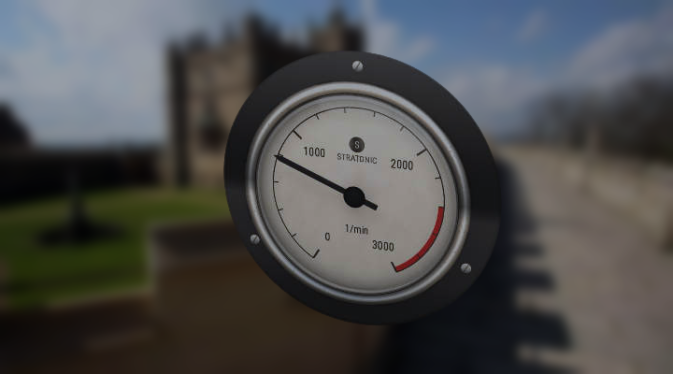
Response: 800 rpm
